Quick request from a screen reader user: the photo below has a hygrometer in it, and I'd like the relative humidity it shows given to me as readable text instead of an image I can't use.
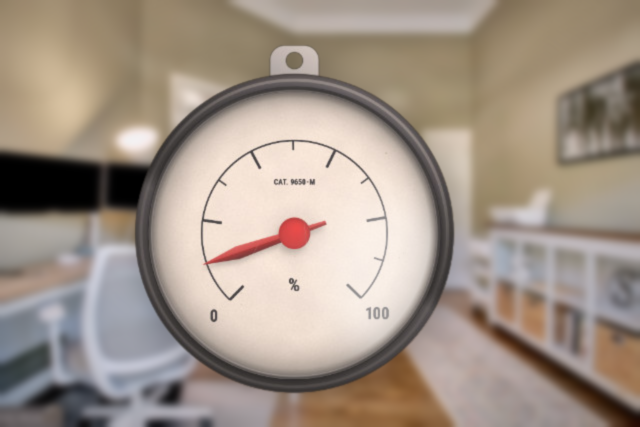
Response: 10 %
